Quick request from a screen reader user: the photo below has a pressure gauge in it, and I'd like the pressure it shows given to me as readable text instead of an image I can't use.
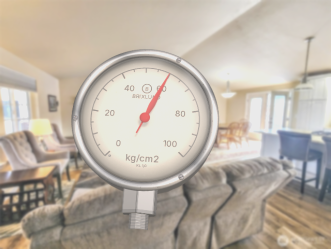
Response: 60 kg/cm²
